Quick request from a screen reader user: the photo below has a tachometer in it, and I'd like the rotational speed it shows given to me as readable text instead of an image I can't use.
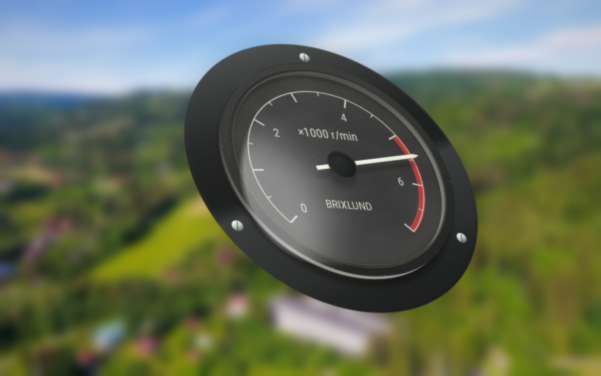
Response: 5500 rpm
